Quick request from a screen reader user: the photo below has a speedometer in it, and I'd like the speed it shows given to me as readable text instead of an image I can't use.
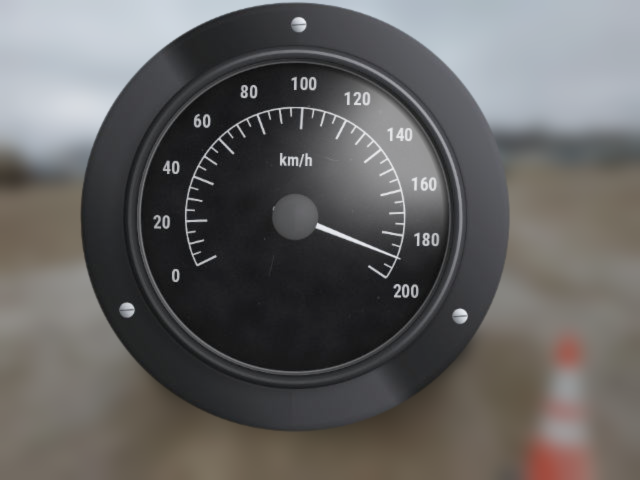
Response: 190 km/h
